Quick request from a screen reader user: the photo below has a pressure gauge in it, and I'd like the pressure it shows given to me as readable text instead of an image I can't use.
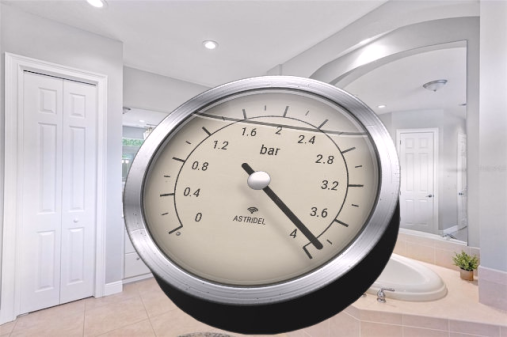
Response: 3.9 bar
